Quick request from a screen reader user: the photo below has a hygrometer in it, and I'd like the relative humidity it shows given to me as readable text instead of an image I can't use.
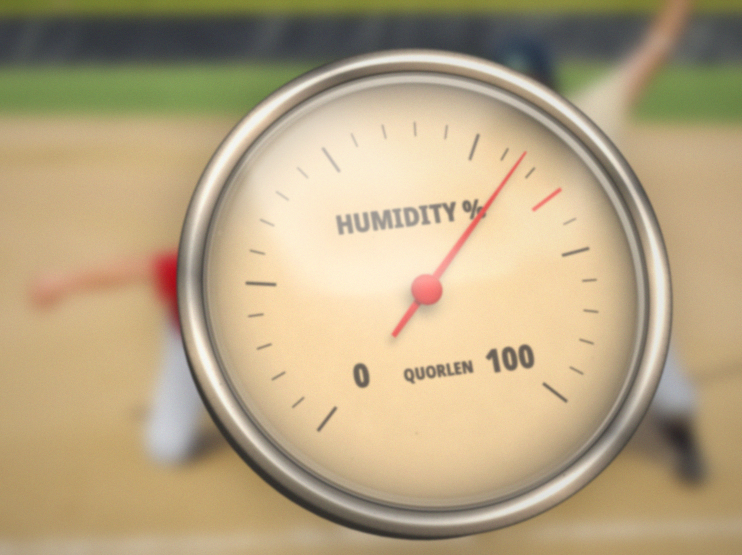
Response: 66 %
